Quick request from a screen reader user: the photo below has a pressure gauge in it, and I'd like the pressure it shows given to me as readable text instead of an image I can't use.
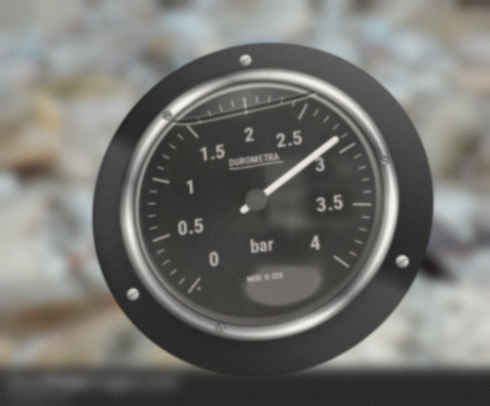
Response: 2.9 bar
